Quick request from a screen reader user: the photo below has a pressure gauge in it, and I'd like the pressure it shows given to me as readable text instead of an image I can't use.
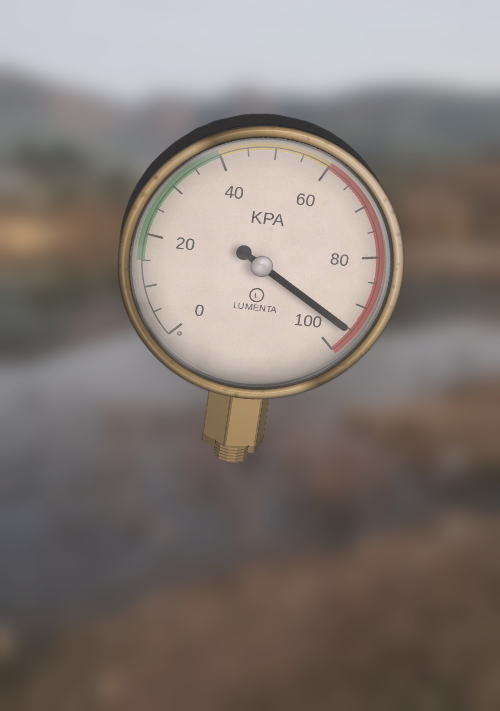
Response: 95 kPa
